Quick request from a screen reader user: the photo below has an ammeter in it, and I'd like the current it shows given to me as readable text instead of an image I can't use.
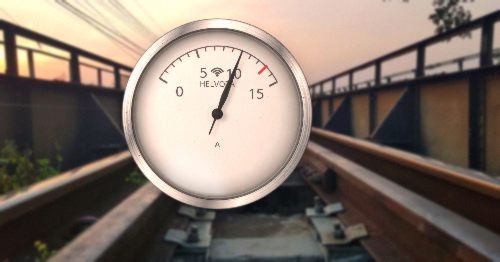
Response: 10 A
